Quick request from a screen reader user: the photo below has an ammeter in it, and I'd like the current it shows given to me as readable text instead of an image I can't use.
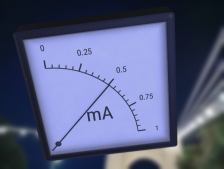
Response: 0.5 mA
